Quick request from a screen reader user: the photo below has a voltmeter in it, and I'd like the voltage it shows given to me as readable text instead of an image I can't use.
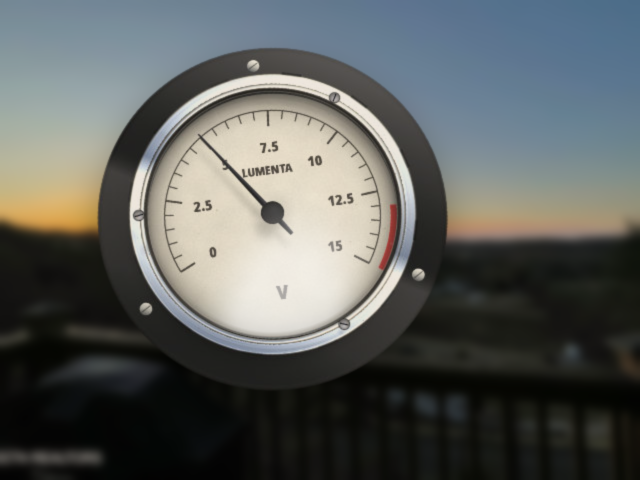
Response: 5 V
